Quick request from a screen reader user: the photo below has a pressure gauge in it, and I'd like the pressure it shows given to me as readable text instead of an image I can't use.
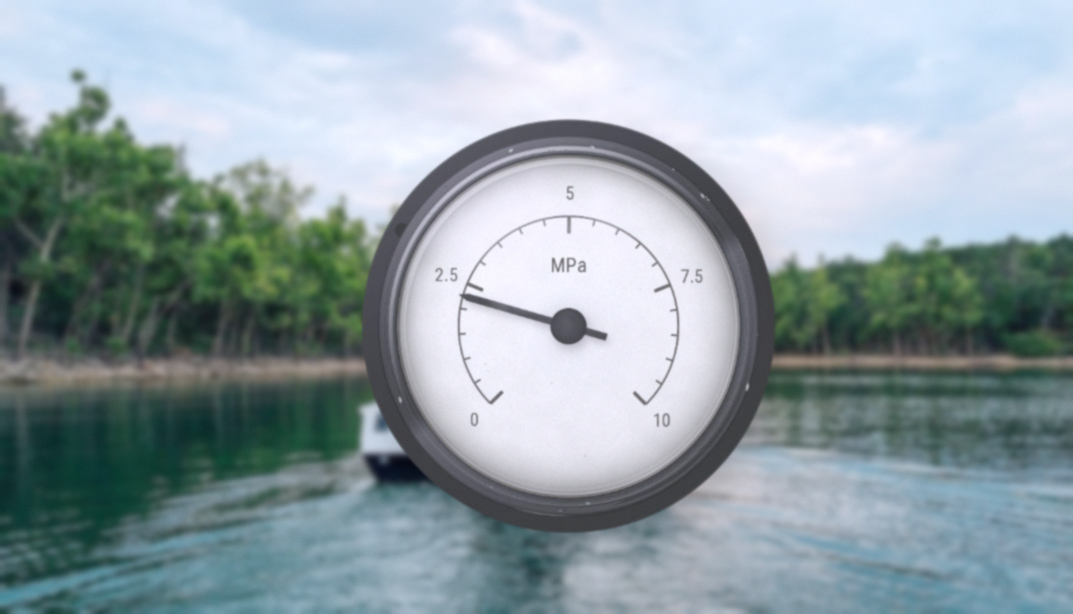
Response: 2.25 MPa
